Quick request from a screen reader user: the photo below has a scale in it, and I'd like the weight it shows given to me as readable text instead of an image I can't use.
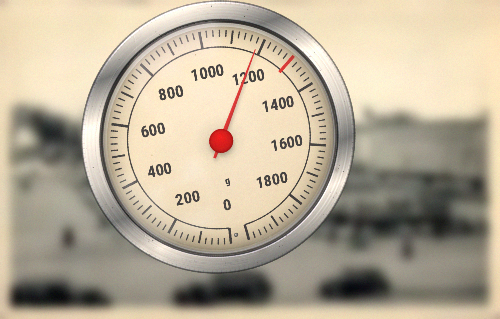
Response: 1180 g
